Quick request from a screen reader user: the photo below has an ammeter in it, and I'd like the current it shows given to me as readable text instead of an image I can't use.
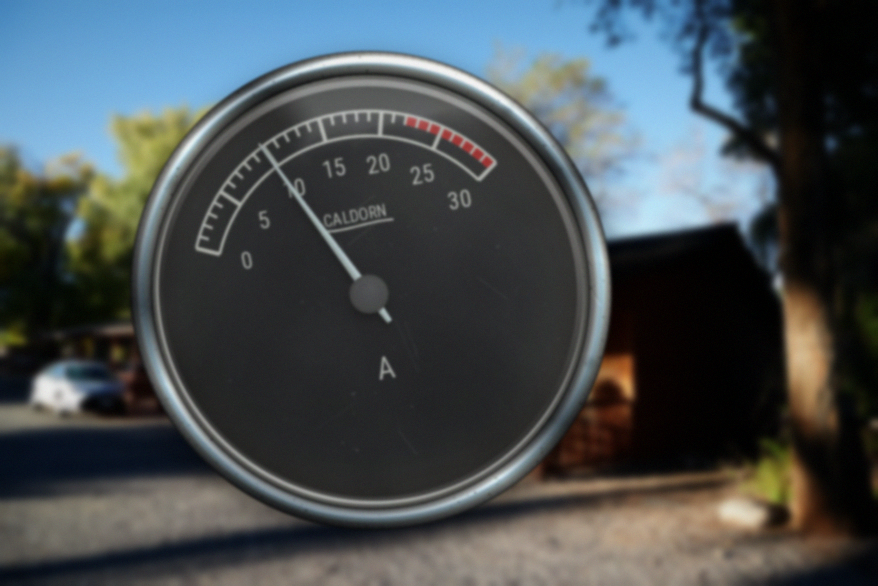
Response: 10 A
